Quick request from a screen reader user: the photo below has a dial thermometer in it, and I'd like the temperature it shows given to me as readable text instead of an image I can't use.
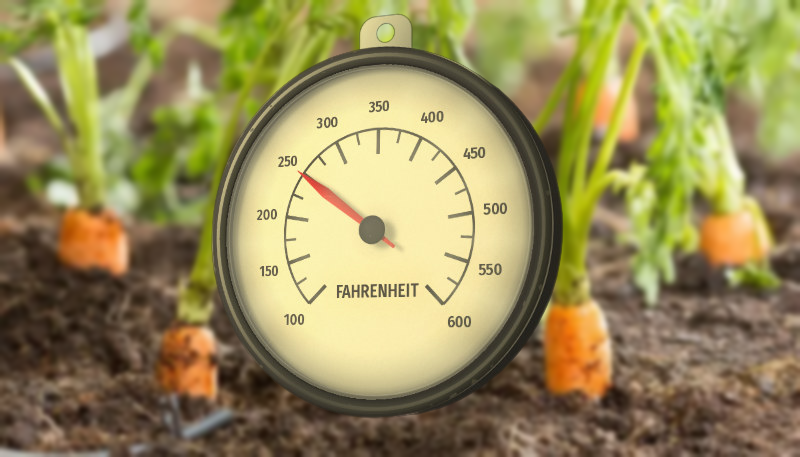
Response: 250 °F
